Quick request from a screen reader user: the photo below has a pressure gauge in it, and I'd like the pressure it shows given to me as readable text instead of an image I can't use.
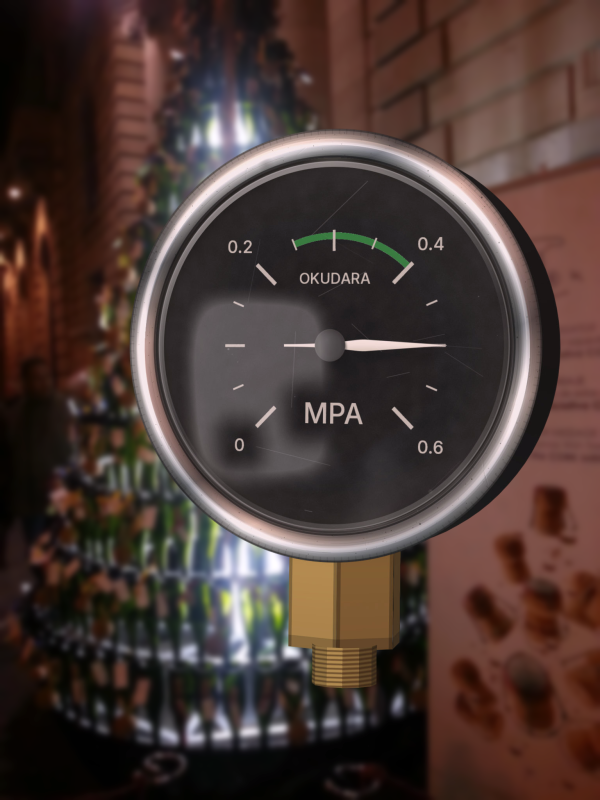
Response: 0.5 MPa
